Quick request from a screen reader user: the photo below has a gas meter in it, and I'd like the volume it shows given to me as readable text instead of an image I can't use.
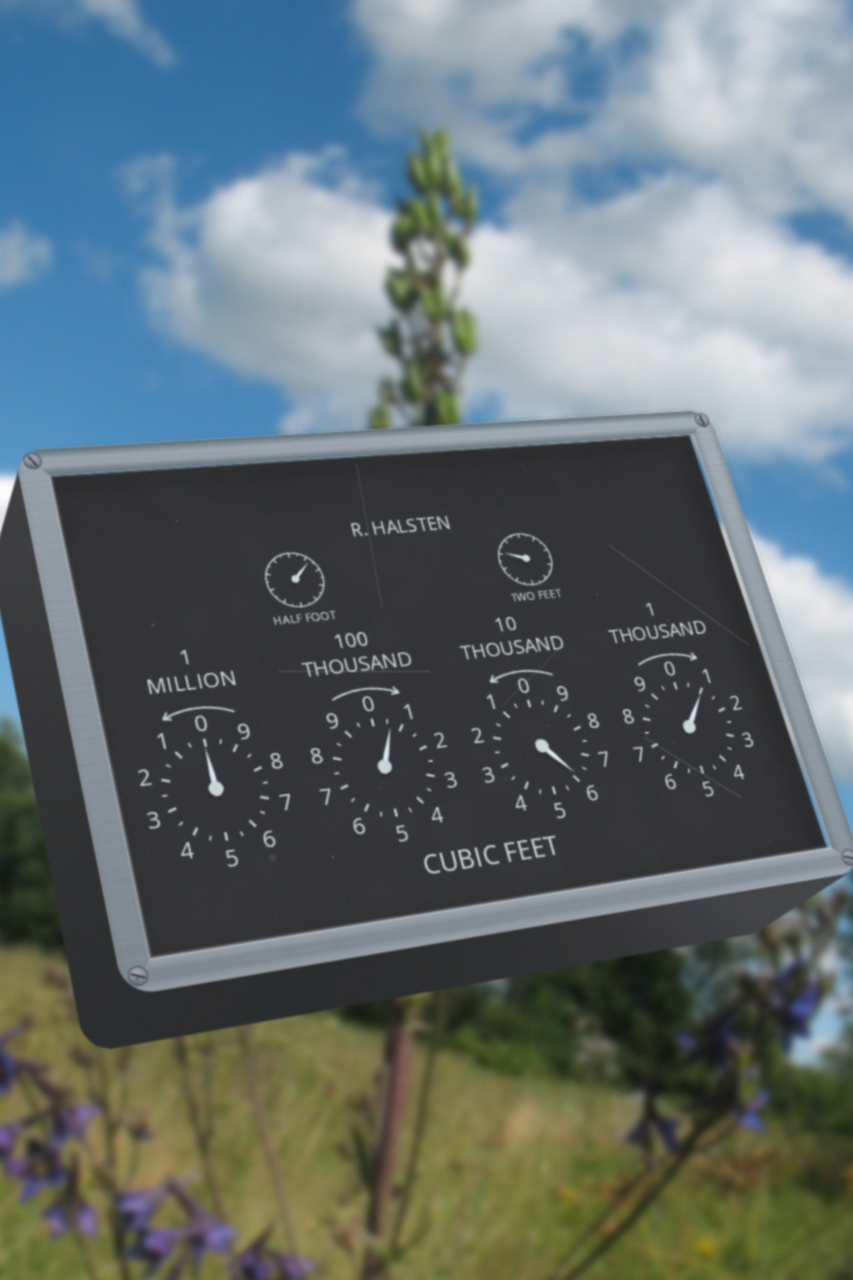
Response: 6100 ft³
